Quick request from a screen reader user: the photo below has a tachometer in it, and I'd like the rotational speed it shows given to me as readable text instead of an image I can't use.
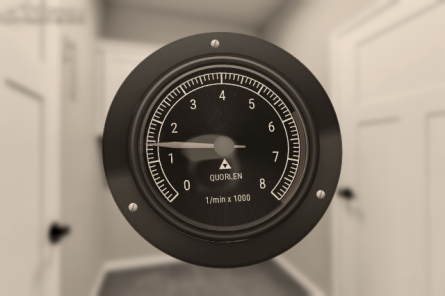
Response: 1400 rpm
